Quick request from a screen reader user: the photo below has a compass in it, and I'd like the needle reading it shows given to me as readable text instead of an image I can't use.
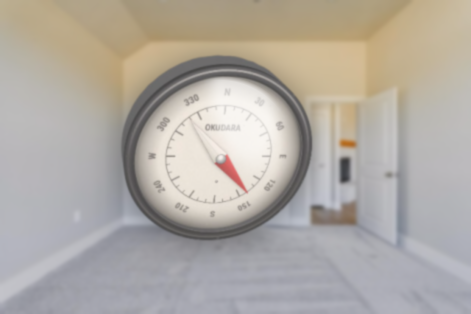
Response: 140 °
